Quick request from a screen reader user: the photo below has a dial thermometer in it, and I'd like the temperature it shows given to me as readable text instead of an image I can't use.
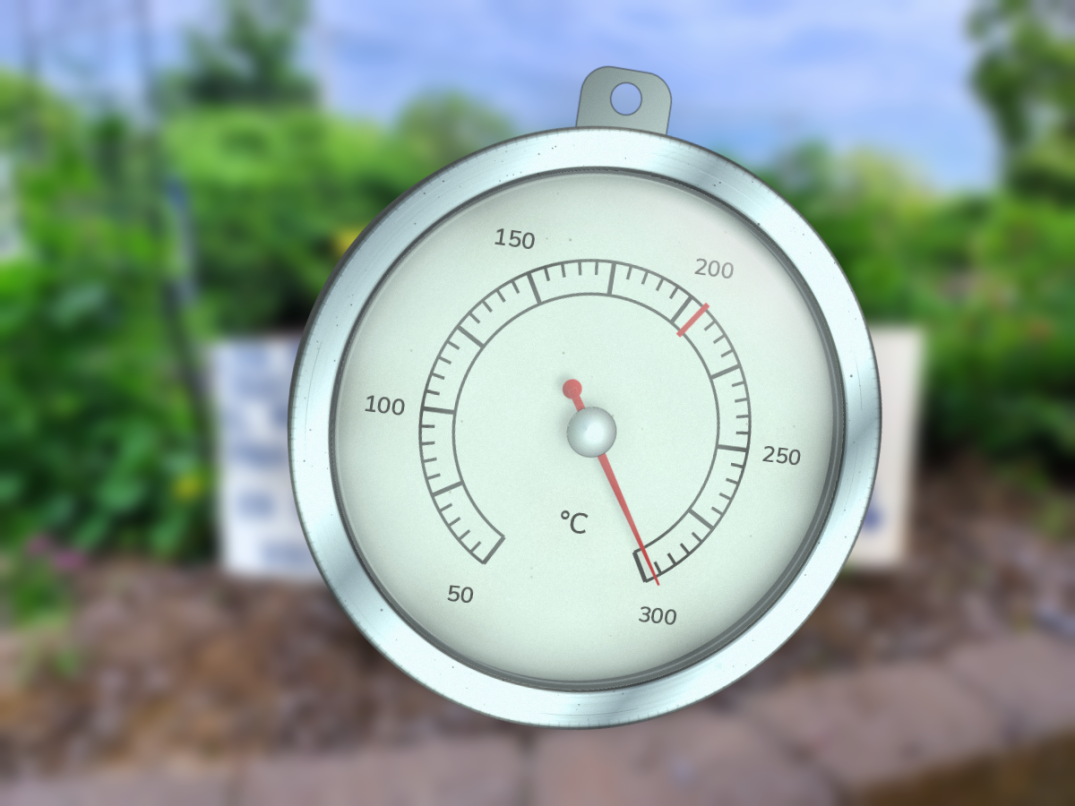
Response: 297.5 °C
